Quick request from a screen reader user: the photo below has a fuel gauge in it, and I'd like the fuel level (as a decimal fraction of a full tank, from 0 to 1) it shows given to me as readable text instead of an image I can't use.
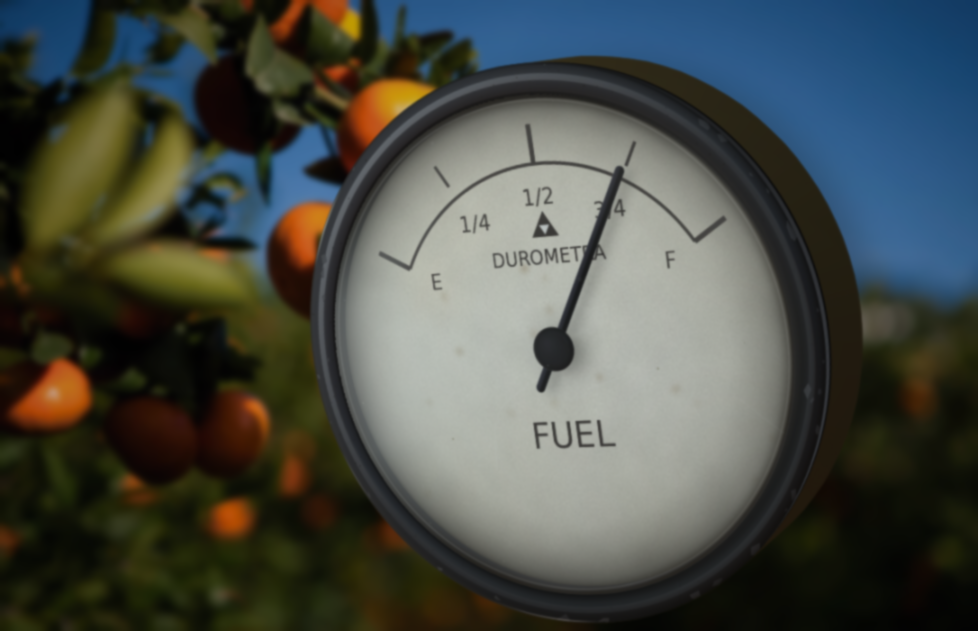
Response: 0.75
